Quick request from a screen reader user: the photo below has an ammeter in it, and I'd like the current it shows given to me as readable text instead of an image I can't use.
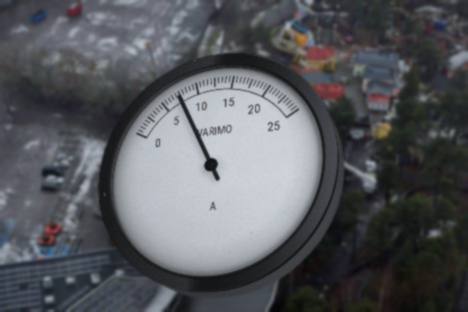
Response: 7.5 A
